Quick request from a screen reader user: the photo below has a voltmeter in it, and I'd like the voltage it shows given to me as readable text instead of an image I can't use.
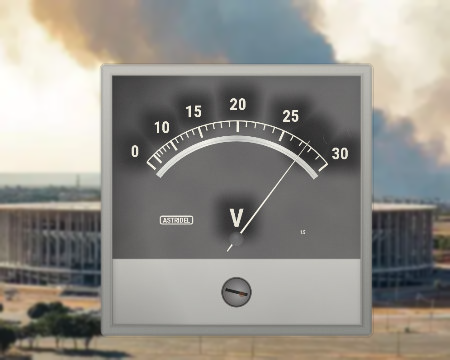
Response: 27.5 V
